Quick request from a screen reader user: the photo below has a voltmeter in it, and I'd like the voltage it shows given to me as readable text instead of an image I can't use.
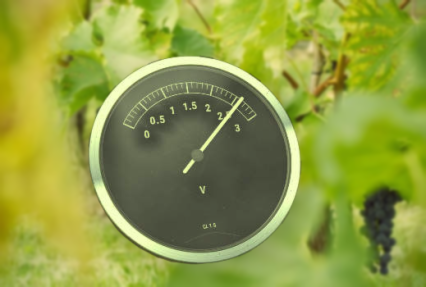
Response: 2.6 V
